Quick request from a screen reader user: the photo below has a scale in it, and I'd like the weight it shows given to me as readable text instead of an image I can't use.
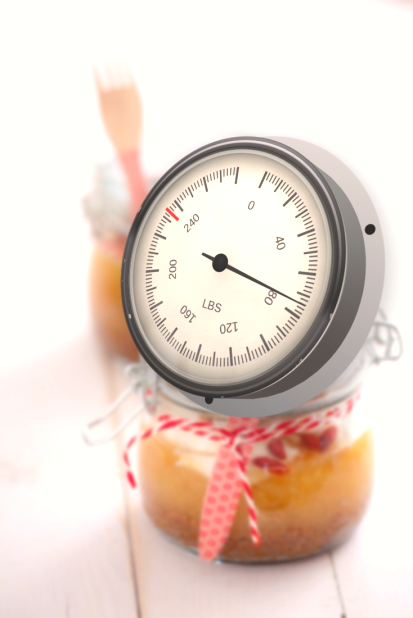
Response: 74 lb
